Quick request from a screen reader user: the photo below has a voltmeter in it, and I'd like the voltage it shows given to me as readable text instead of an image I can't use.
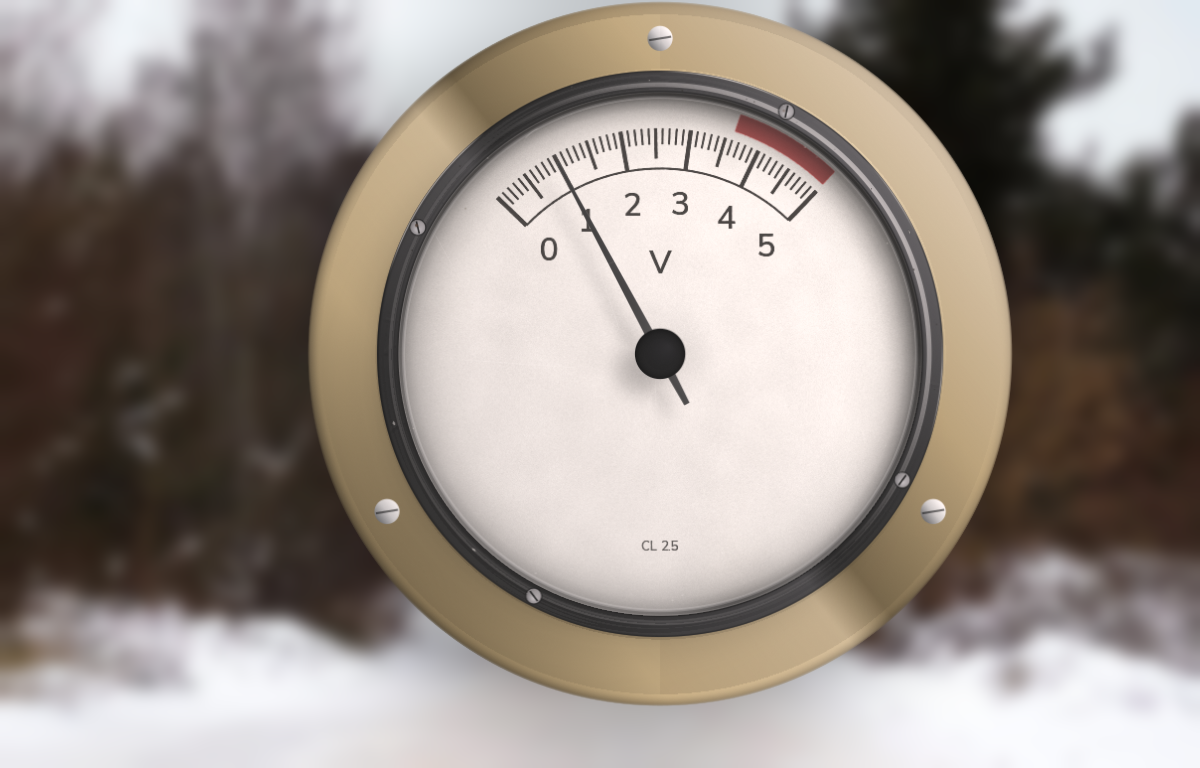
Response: 1 V
